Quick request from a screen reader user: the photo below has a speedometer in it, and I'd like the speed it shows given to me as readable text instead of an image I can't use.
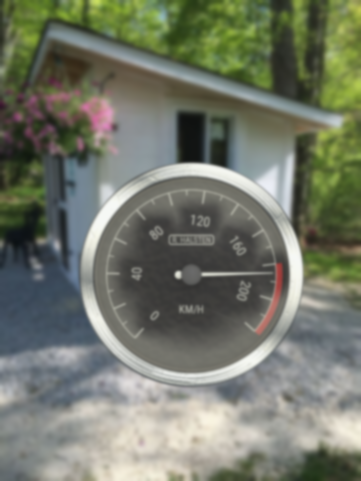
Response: 185 km/h
